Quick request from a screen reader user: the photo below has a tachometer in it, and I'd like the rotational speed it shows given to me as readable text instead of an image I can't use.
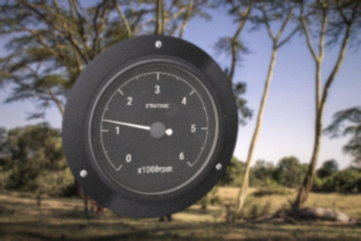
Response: 1250 rpm
